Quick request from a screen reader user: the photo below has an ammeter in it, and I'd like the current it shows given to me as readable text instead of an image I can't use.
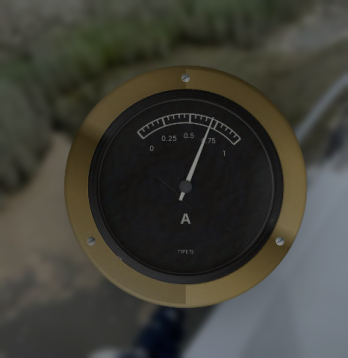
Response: 0.7 A
